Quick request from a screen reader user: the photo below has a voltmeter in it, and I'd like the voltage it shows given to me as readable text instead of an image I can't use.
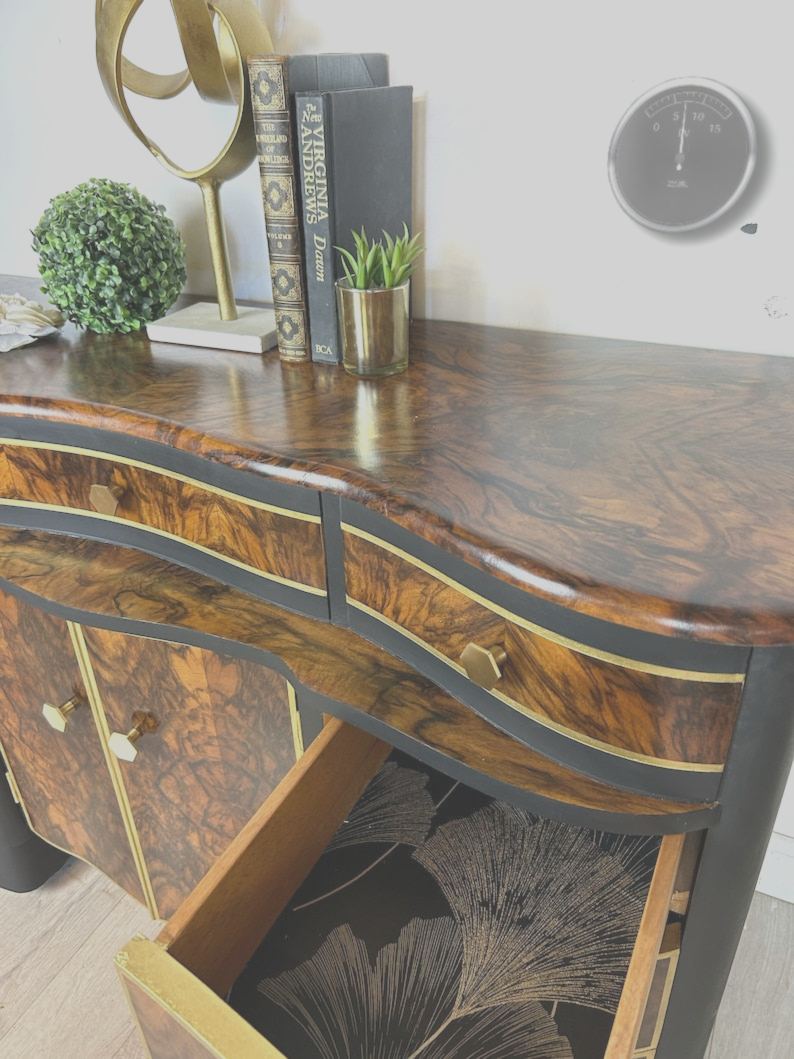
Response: 7 kV
